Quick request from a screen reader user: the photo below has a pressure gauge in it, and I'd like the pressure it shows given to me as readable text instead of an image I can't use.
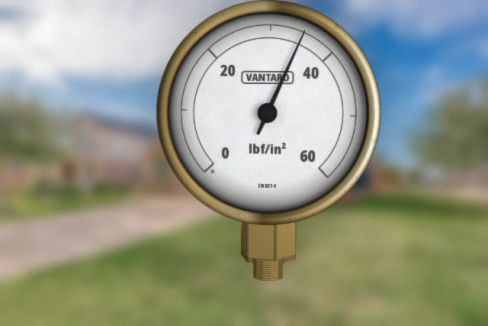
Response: 35 psi
